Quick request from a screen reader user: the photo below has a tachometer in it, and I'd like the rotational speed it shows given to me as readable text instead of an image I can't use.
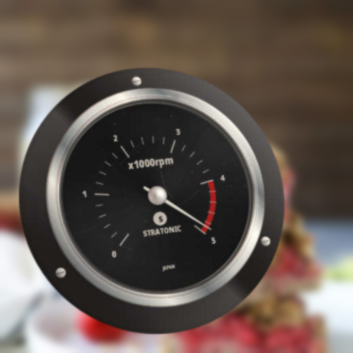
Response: 4900 rpm
